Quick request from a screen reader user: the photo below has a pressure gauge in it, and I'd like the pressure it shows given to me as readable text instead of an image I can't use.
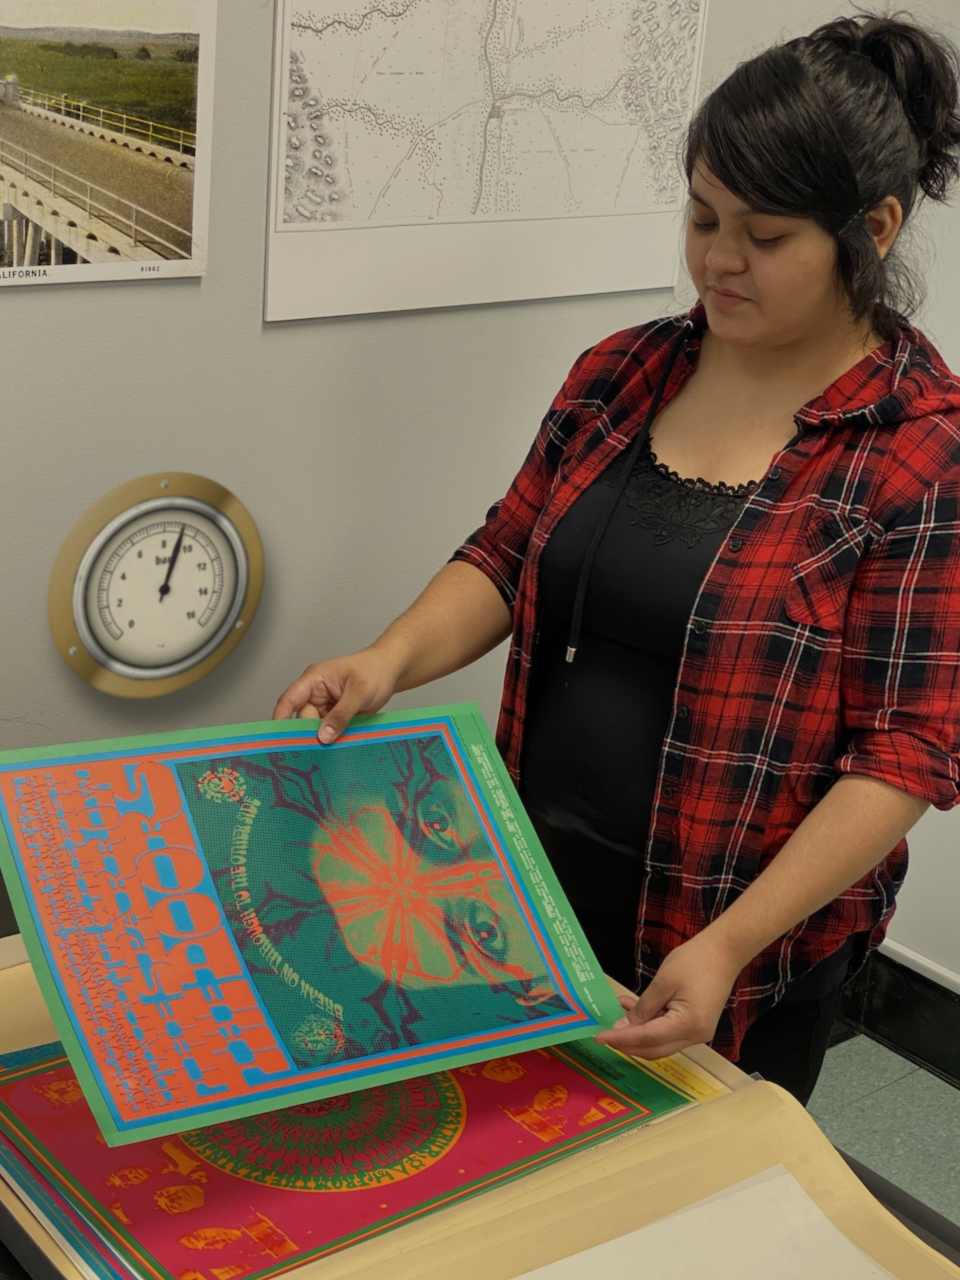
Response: 9 bar
